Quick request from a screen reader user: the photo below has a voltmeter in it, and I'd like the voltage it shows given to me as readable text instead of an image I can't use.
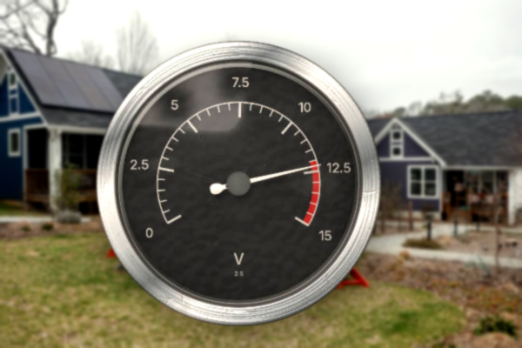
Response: 12.25 V
